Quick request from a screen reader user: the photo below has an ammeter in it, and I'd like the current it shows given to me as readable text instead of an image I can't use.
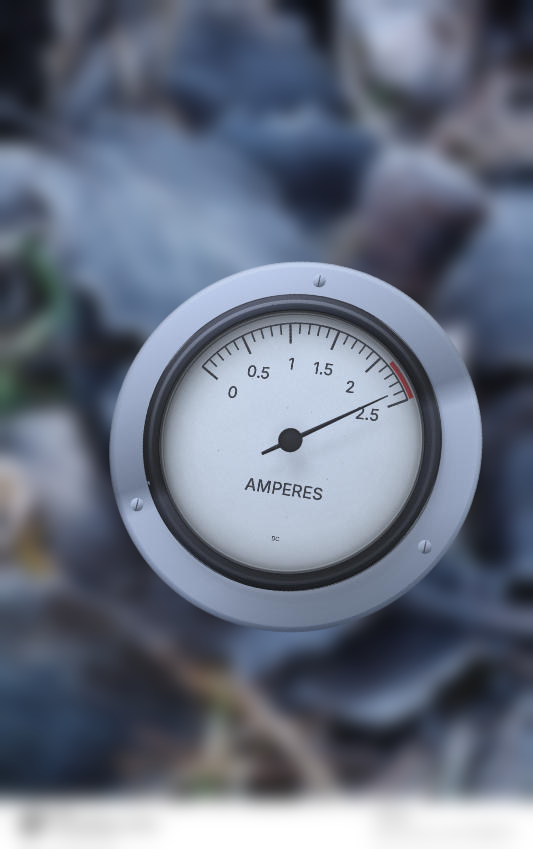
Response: 2.4 A
